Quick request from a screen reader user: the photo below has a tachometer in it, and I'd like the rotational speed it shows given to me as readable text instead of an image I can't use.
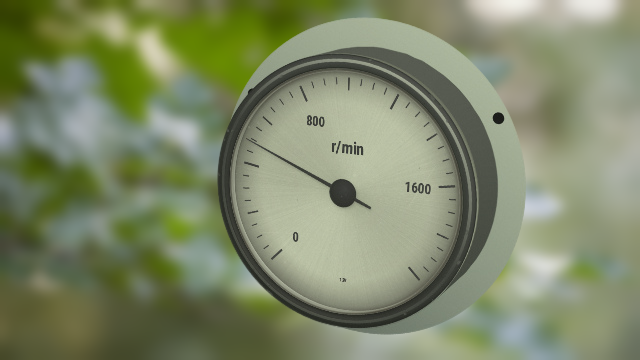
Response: 500 rpm
